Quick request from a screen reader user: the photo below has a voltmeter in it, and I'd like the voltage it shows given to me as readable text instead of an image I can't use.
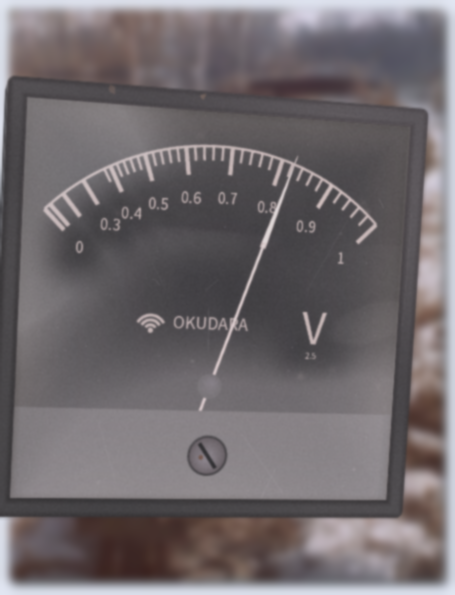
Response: 0.82 V
